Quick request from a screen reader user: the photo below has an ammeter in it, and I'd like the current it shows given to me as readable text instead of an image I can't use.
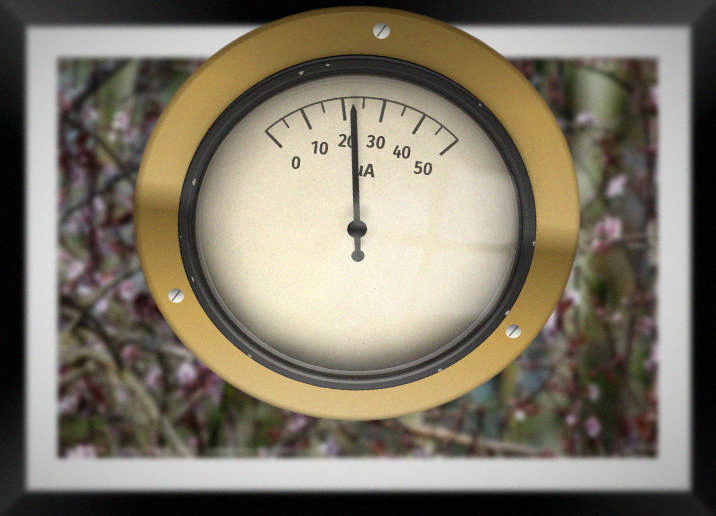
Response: 22.5 µA
